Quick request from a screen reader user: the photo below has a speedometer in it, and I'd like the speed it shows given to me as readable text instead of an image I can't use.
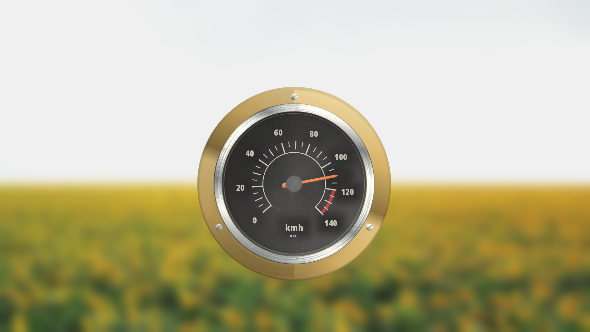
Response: 110 km/h
